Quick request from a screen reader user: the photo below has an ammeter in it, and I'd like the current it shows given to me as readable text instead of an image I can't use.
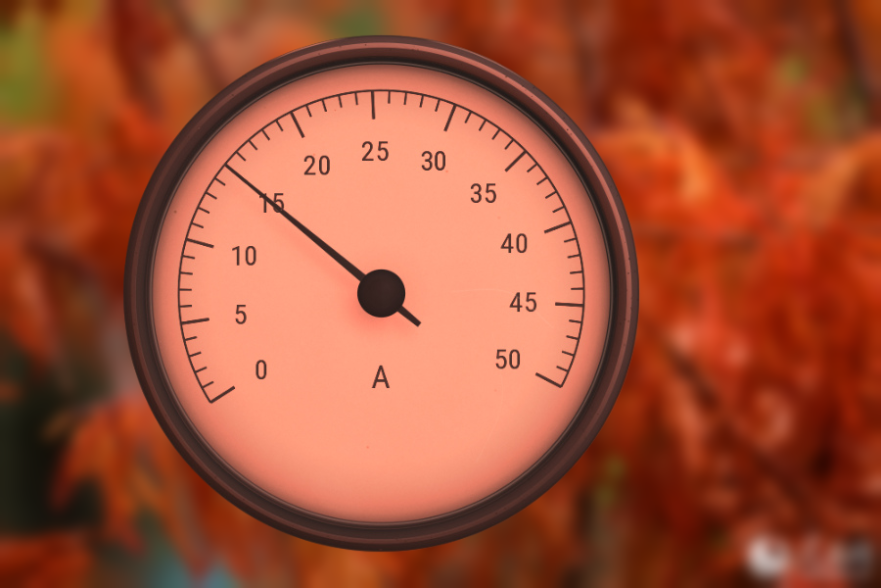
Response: 15 A
